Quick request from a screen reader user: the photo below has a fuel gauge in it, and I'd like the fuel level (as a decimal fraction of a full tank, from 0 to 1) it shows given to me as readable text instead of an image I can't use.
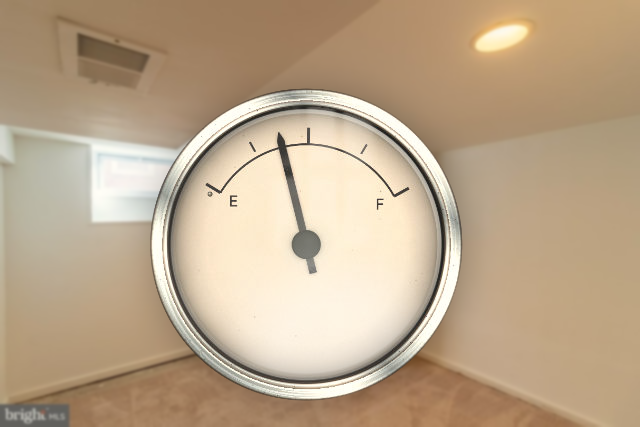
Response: 0.375
